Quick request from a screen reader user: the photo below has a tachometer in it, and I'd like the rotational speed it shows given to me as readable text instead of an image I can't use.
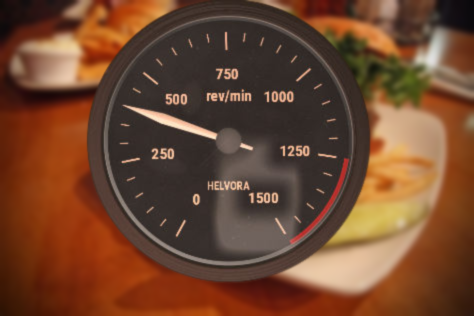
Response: 400 rpm
